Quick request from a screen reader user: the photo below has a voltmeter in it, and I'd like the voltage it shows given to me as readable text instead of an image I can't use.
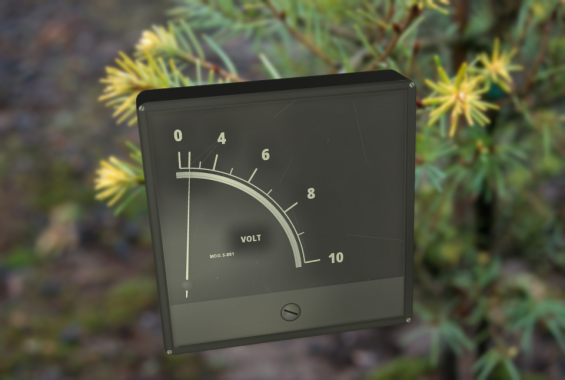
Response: 2 V
